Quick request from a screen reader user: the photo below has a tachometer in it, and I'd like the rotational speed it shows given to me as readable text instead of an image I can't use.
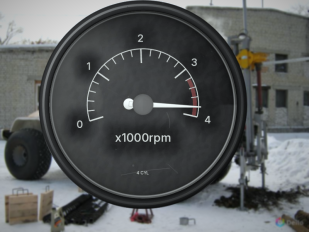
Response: 3800 rpm
